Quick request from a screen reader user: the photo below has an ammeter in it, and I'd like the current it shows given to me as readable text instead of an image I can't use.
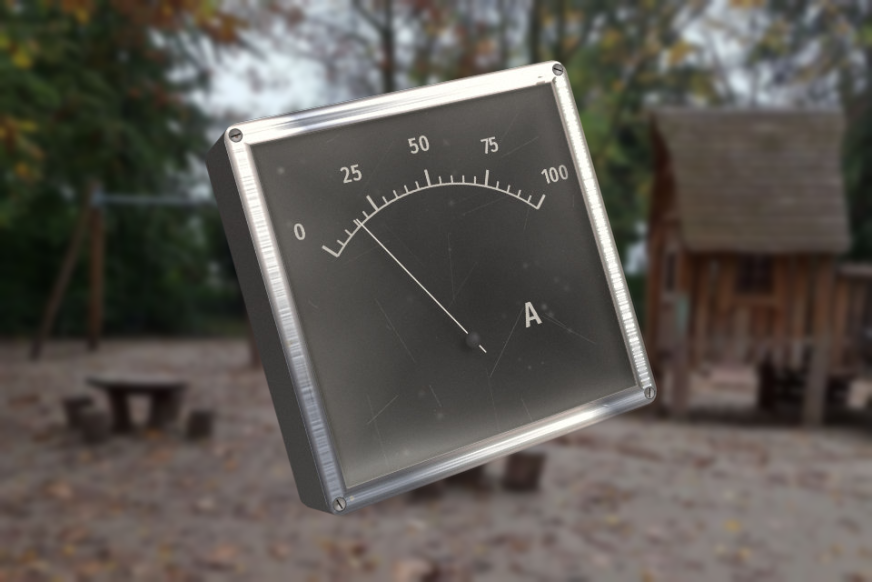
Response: 15 A
